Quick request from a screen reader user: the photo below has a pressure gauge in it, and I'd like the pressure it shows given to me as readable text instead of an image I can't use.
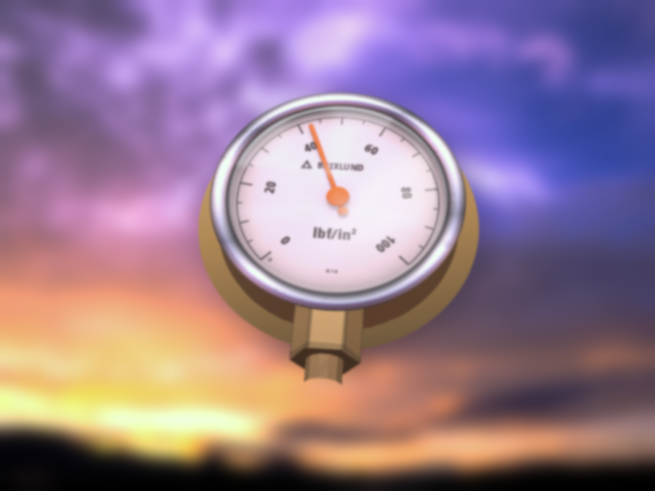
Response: 42.5 psi
